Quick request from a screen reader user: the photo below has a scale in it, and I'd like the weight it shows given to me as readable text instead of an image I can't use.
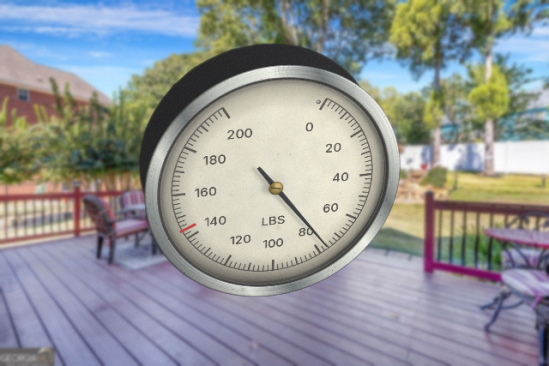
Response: 76 lb
